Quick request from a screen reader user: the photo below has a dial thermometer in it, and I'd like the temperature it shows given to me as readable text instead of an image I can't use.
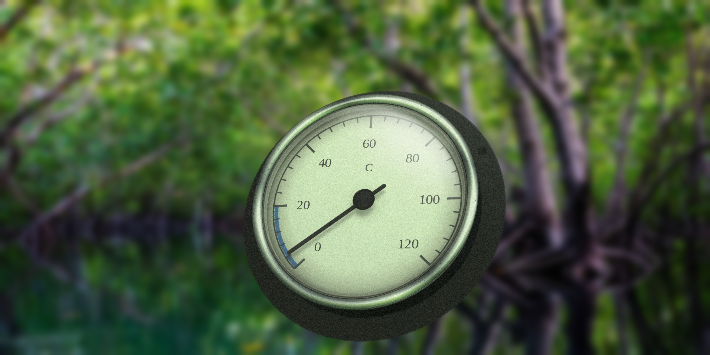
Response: 4 °C
